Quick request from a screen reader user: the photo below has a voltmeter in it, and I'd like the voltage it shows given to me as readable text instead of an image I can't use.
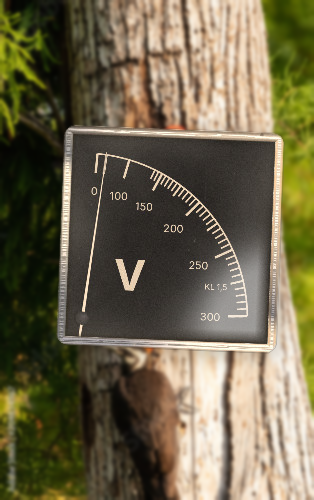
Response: 50 V
